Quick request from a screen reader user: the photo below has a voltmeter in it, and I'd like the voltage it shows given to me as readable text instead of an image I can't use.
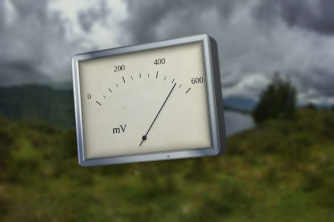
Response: 525 mV
